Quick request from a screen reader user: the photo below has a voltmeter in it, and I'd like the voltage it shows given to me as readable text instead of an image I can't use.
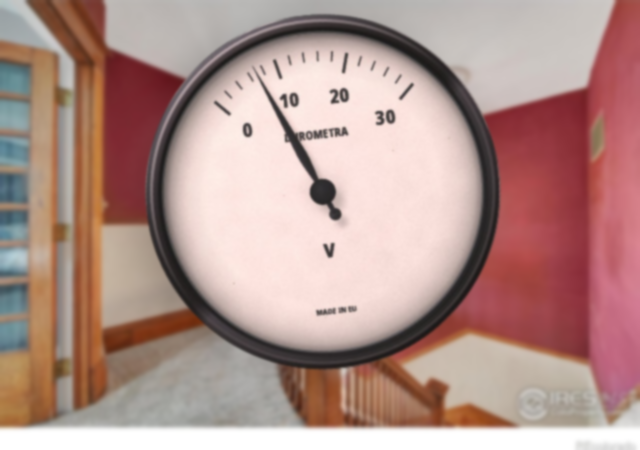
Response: 7 V
